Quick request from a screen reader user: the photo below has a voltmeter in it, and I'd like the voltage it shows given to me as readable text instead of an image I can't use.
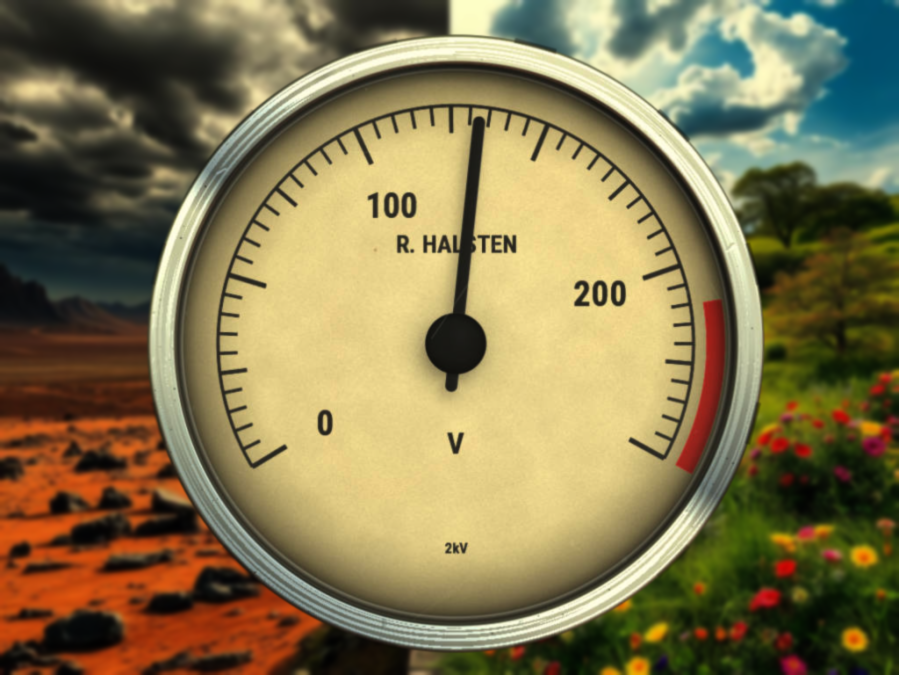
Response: 132.5 V
